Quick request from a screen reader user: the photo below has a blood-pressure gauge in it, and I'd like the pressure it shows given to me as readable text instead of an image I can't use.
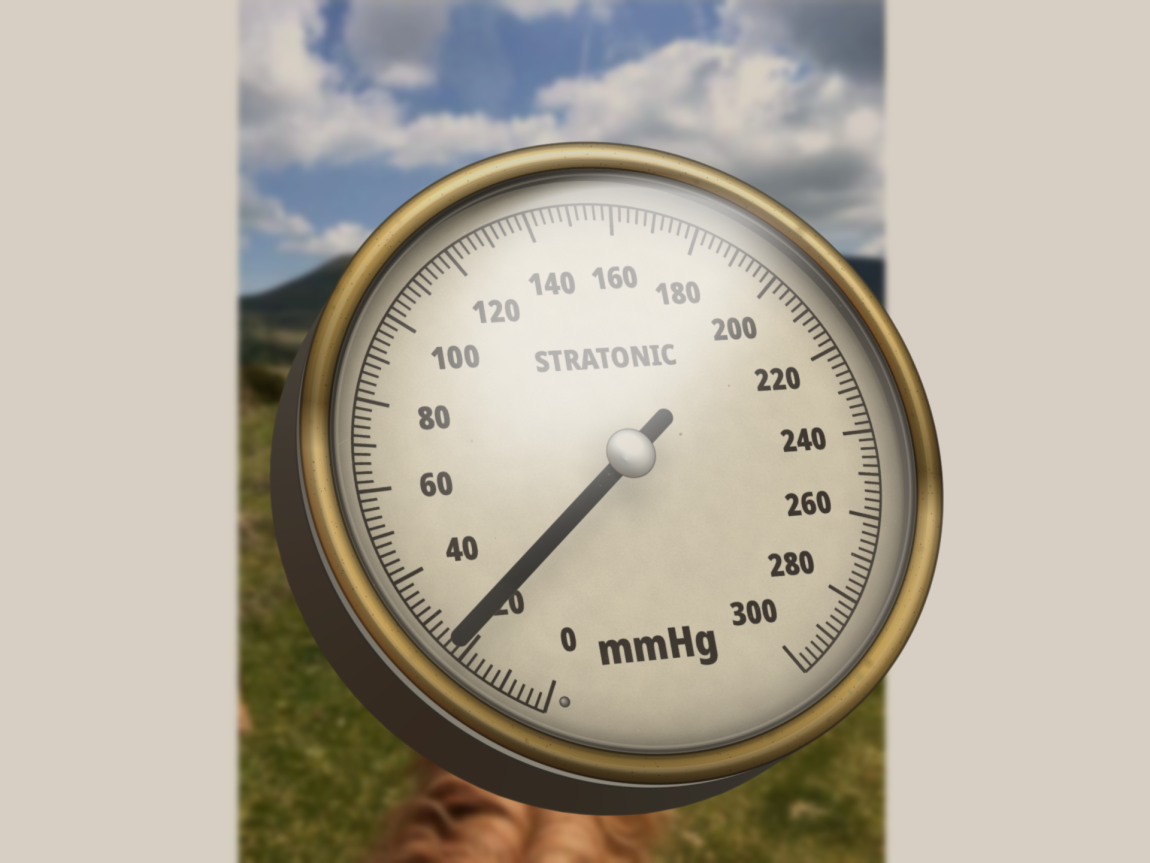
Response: 23 mmHg
